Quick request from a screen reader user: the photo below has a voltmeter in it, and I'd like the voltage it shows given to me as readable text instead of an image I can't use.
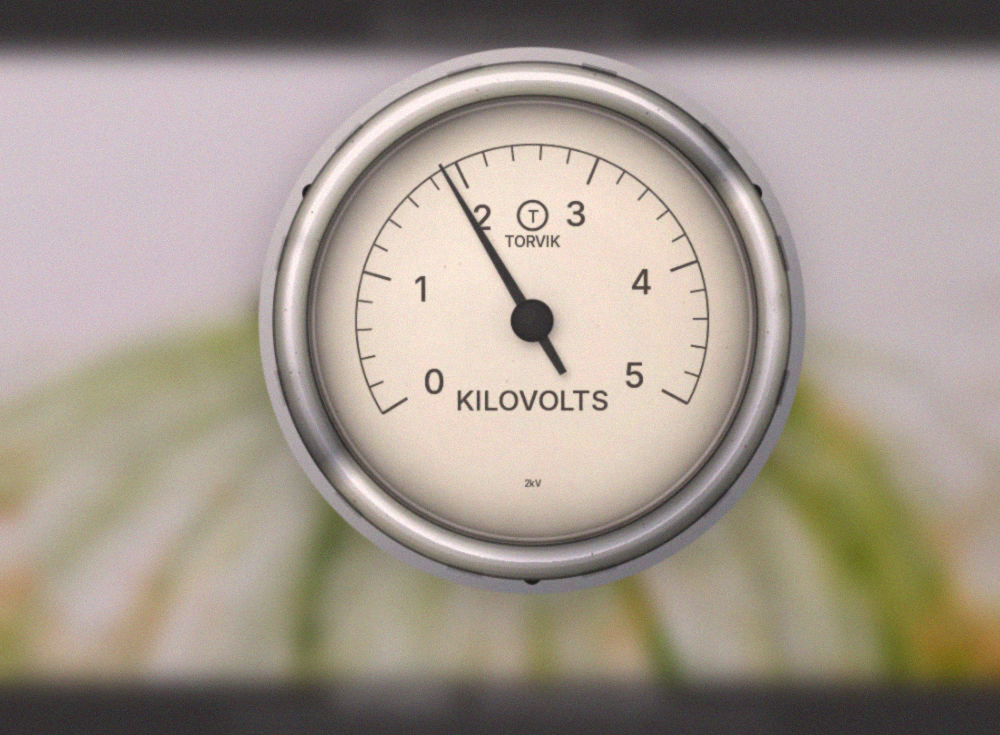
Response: 1.9 kV
